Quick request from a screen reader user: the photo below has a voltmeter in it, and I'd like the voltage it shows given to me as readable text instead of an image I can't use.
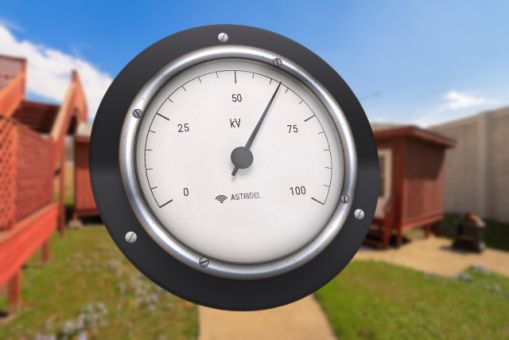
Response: 62.5 kV
